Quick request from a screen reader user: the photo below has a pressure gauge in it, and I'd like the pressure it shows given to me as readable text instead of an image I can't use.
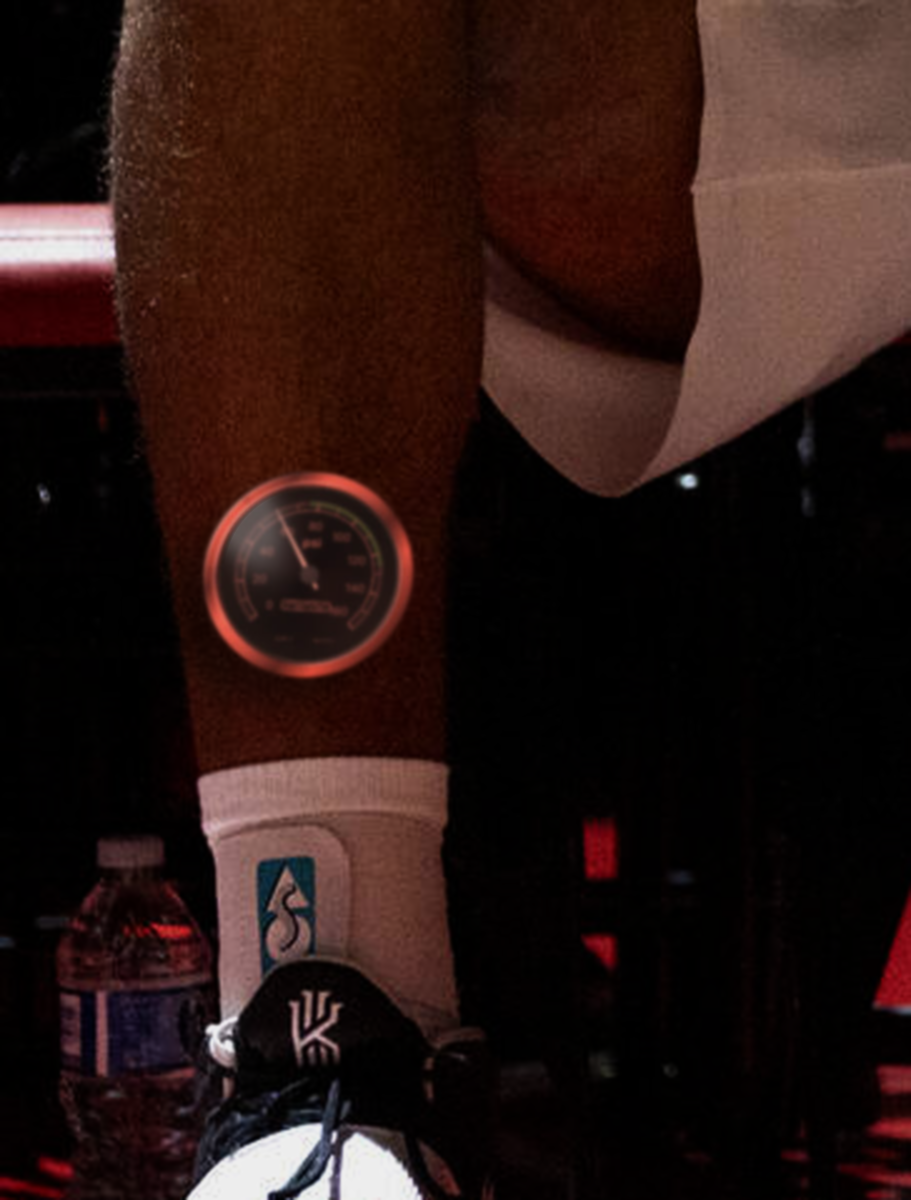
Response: 60 psi
